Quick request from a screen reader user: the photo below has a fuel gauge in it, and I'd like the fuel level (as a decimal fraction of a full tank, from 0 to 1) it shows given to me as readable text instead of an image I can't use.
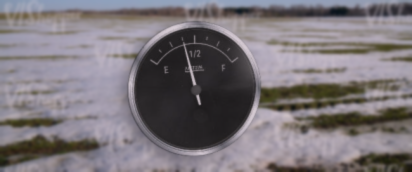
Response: 0.375
